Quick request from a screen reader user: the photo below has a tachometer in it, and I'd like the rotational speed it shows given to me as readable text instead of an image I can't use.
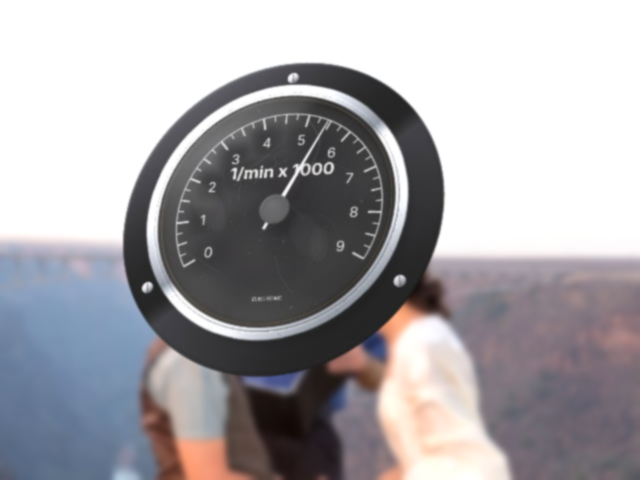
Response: 5500 rpm
